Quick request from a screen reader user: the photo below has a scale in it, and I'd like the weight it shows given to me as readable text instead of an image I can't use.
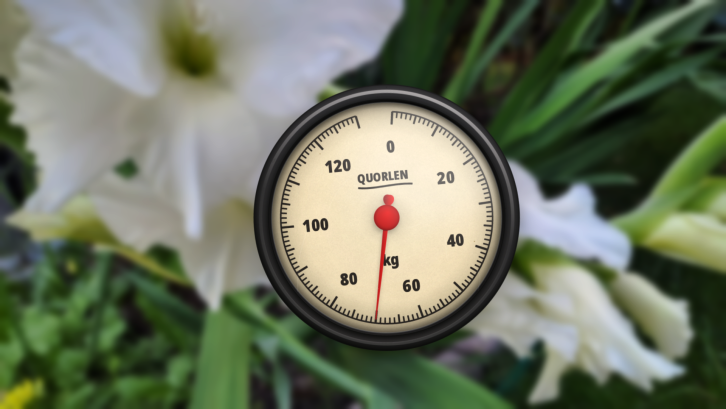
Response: 70 kg
